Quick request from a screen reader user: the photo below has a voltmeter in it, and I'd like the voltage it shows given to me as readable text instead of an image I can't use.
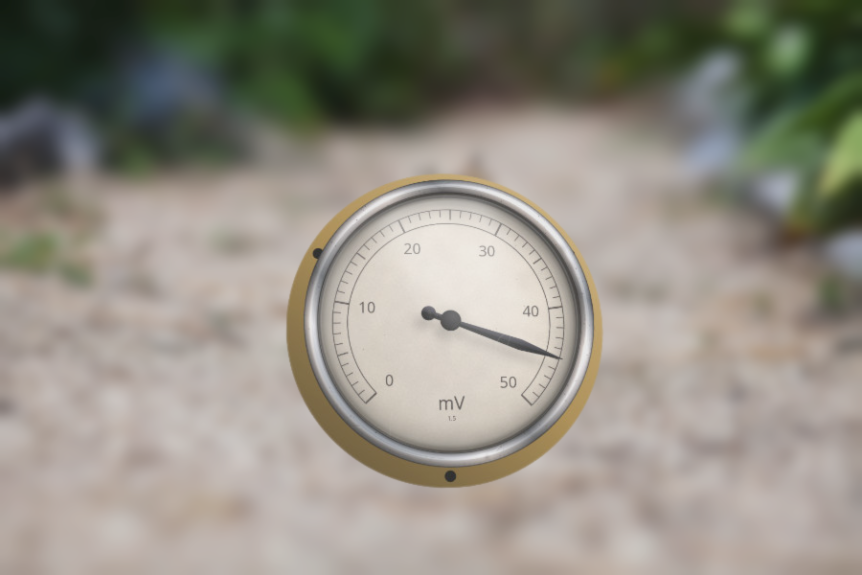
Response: 45 mV
